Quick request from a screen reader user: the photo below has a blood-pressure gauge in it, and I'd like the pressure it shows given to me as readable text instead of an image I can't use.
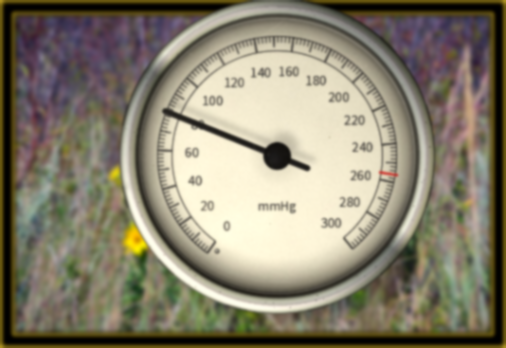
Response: 80 mmHg
